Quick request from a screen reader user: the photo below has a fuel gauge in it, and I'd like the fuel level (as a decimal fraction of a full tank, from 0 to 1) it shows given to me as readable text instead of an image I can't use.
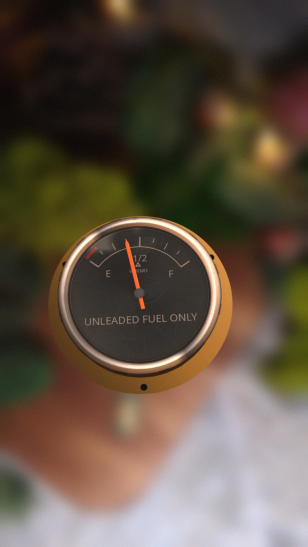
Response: 0.375
